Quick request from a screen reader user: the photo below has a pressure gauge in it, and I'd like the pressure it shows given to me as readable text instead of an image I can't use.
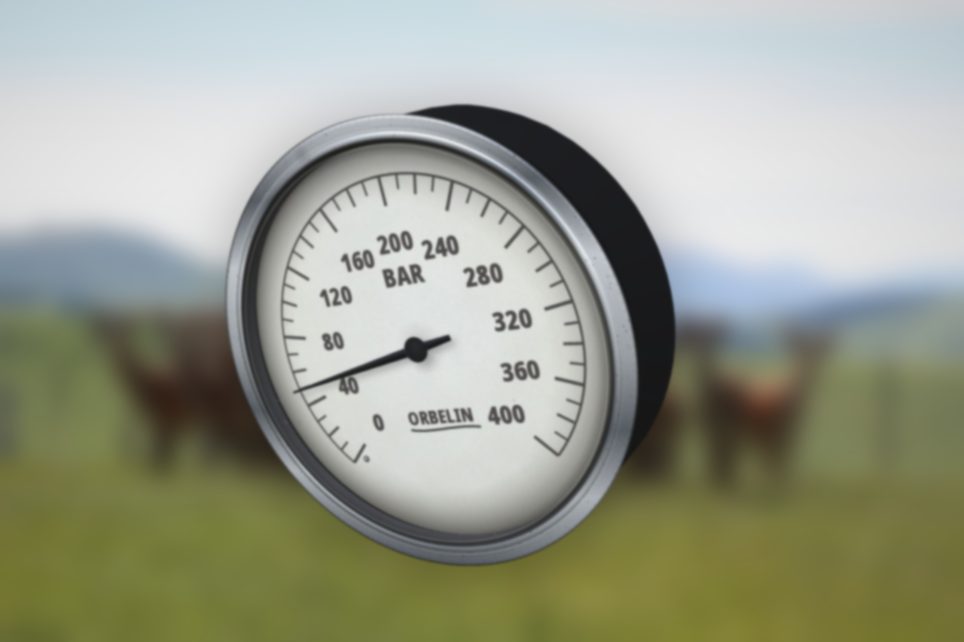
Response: 50 bar
